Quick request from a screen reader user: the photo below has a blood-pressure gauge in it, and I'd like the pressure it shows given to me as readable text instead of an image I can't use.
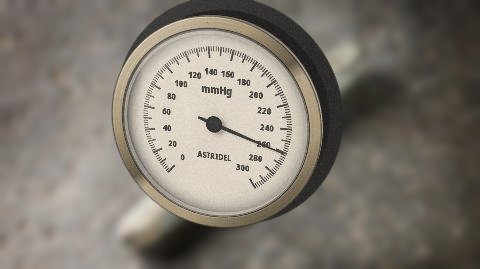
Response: 260 mmHg
